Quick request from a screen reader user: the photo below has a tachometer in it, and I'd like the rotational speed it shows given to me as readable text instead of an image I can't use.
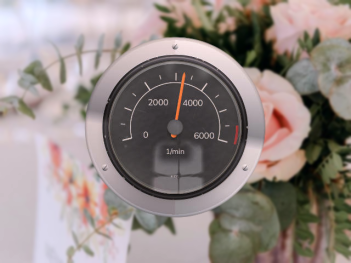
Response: 3250 rpm
